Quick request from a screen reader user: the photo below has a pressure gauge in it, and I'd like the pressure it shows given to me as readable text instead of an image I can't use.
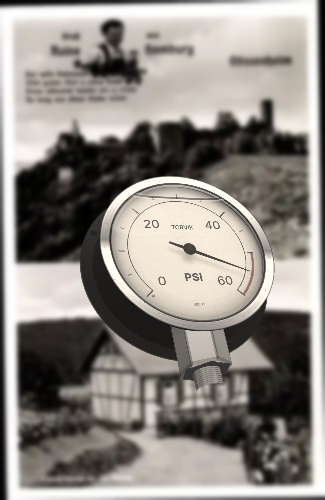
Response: 55 psi
